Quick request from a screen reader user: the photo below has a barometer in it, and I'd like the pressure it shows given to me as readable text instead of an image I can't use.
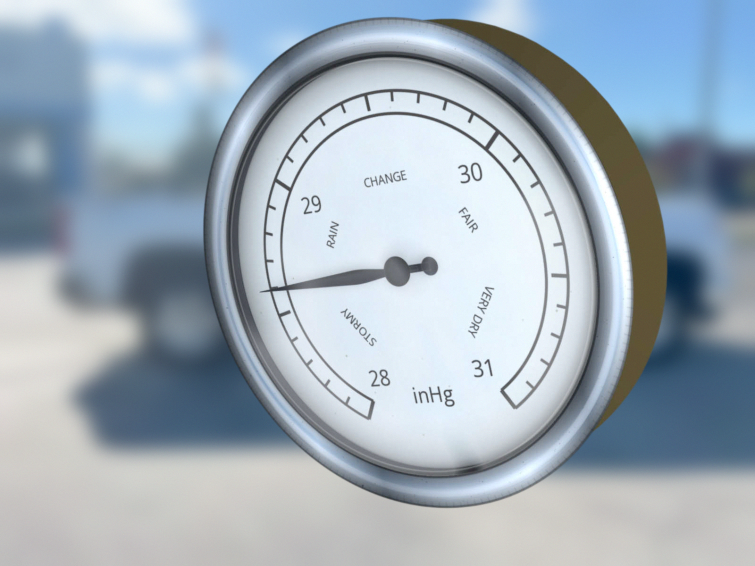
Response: 28.6 inHg
